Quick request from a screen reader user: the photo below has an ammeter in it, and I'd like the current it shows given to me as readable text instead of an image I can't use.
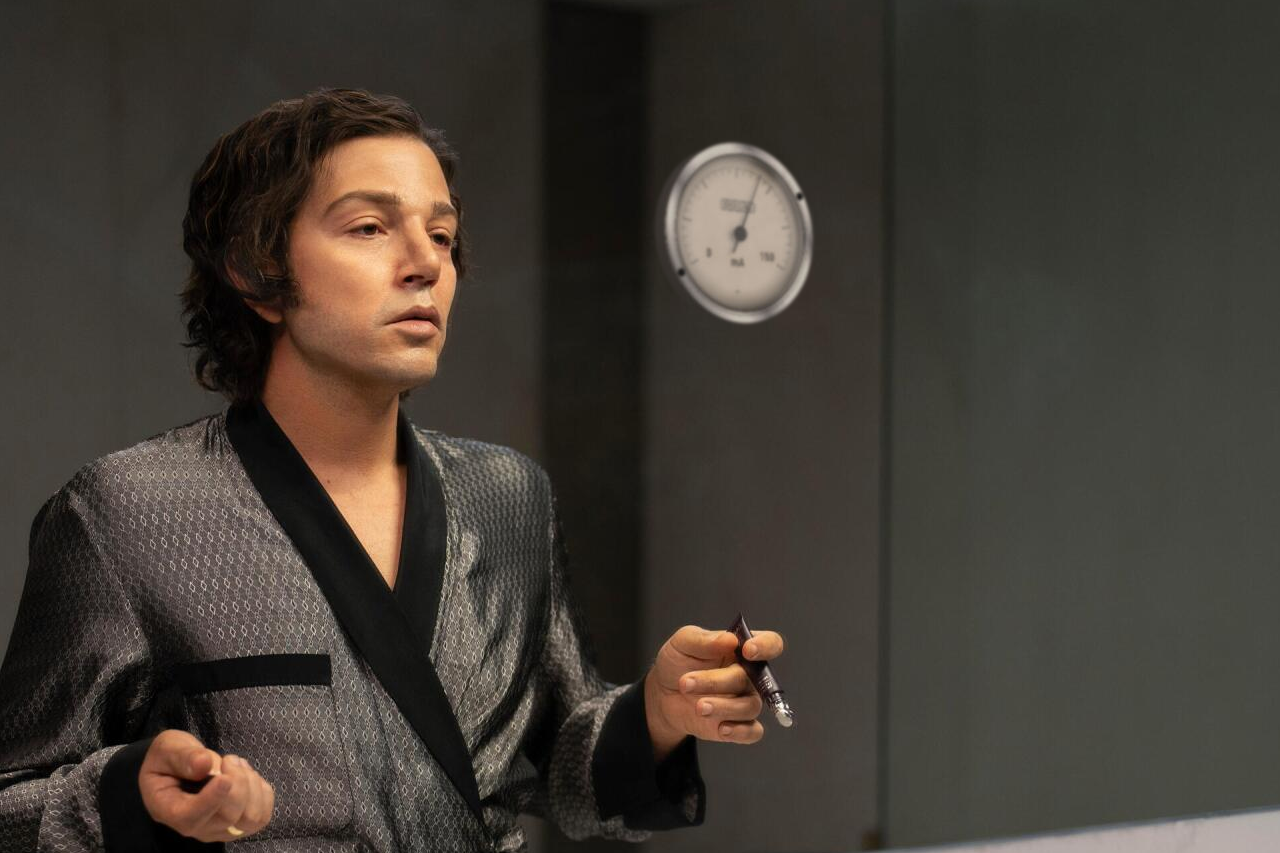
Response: 90 mA
